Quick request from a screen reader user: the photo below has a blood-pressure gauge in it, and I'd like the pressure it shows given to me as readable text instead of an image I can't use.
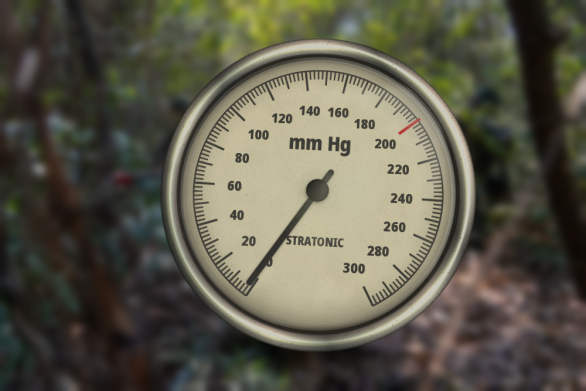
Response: 2 mmHg
